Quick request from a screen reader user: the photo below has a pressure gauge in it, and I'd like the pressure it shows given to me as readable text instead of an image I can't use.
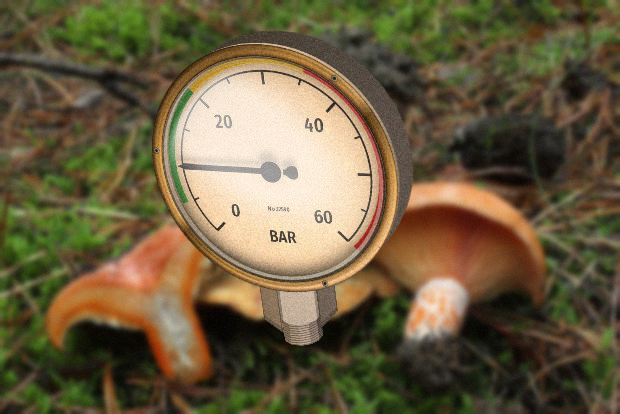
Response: 10 bar
